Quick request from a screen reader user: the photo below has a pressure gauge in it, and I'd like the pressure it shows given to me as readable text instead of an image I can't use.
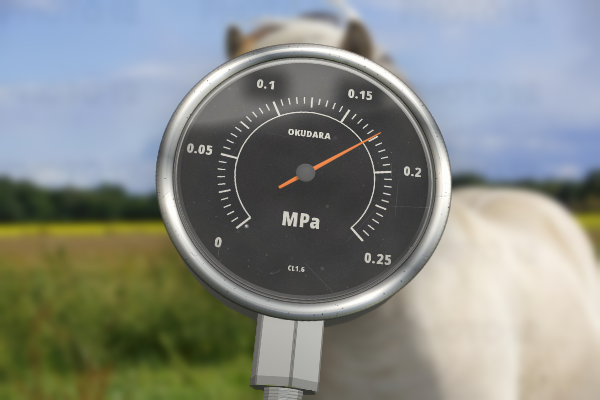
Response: 0.175 MPa
